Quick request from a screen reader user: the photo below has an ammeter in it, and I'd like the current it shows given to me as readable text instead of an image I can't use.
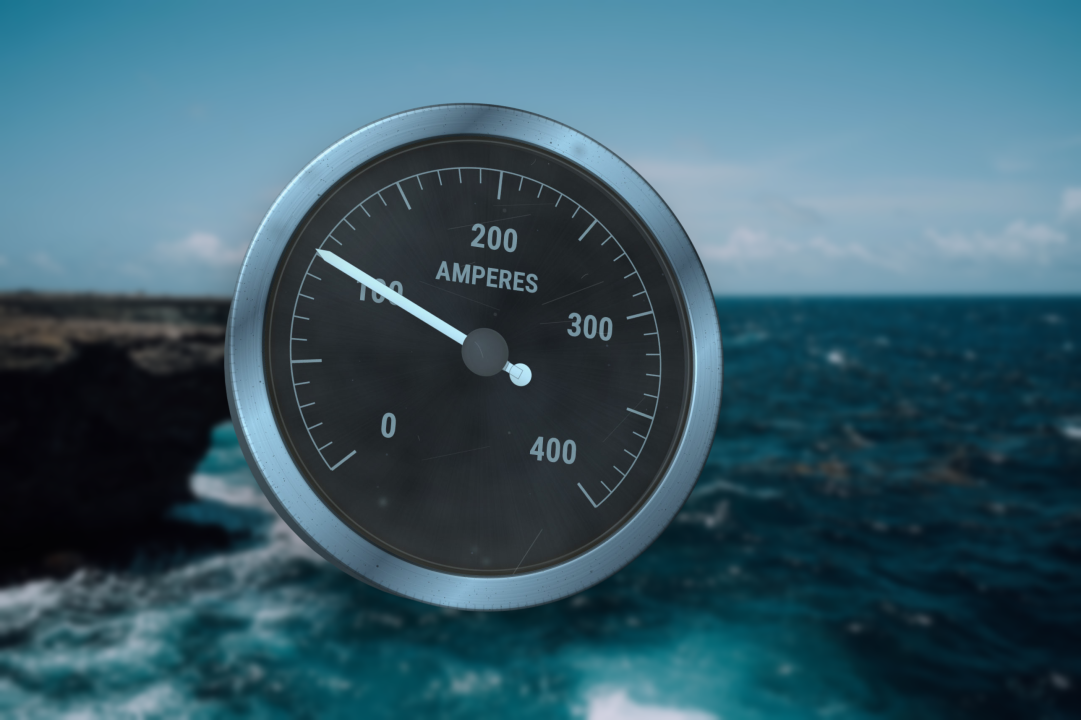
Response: 100 A
